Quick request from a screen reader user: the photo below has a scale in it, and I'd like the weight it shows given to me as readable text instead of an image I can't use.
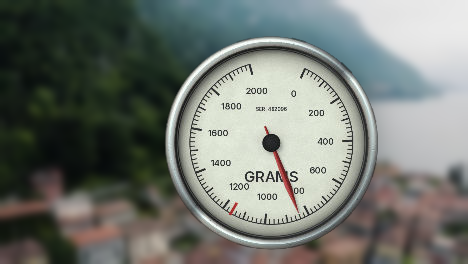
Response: 840 g
